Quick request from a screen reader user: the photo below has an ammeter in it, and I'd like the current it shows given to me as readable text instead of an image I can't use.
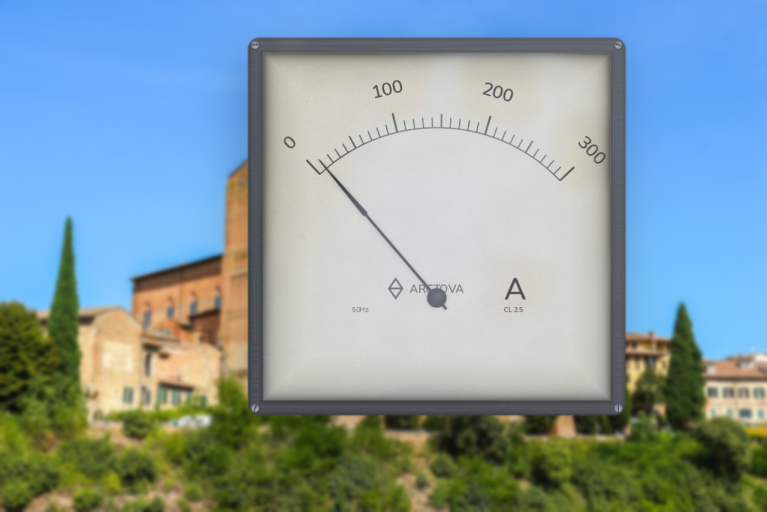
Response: 10 A
